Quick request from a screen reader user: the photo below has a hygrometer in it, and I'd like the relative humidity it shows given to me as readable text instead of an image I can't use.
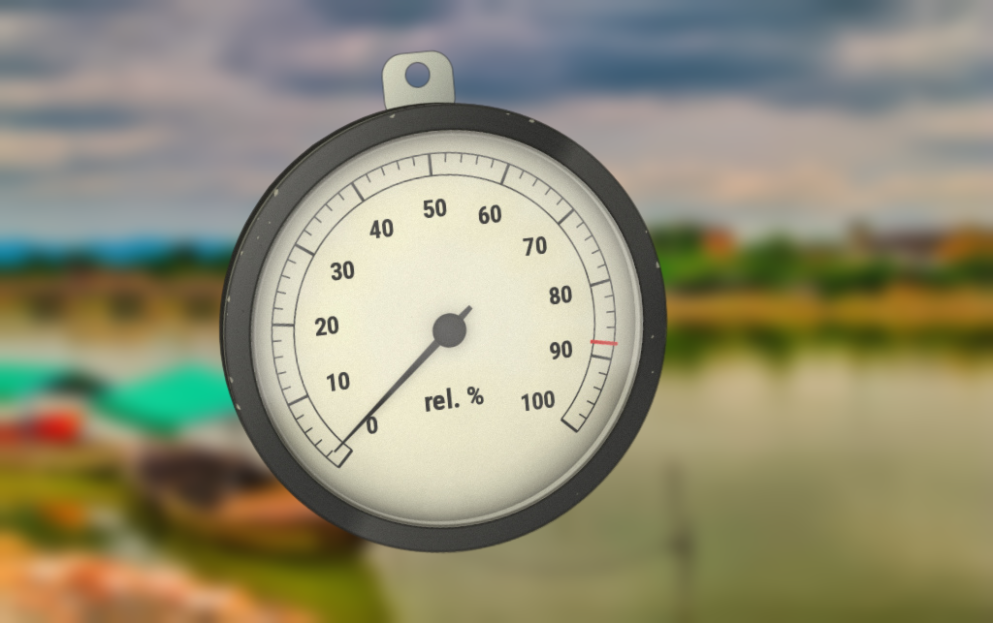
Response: 2 %
